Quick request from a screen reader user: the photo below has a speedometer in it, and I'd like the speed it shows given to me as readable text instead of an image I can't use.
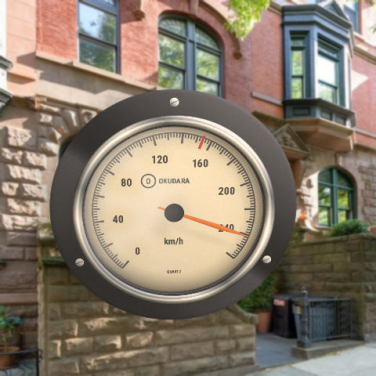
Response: 240 km/h
